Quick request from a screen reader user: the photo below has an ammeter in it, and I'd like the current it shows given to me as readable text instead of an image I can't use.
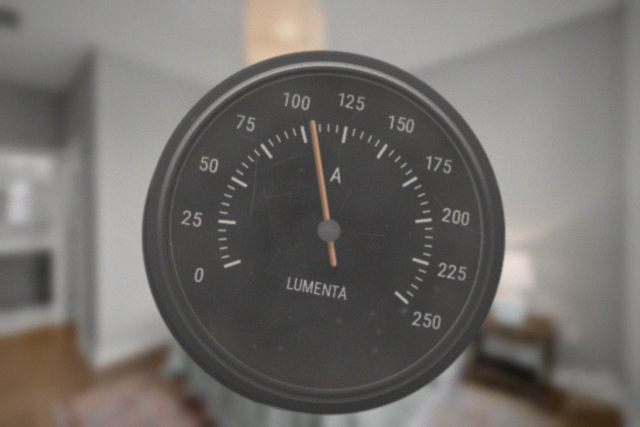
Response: 105 A
